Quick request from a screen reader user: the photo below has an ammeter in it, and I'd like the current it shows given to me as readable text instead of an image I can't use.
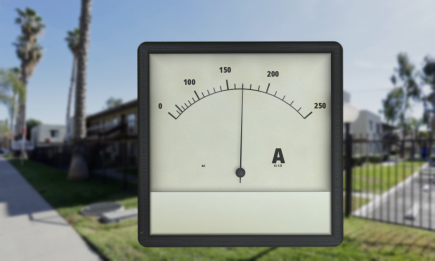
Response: 170 A
